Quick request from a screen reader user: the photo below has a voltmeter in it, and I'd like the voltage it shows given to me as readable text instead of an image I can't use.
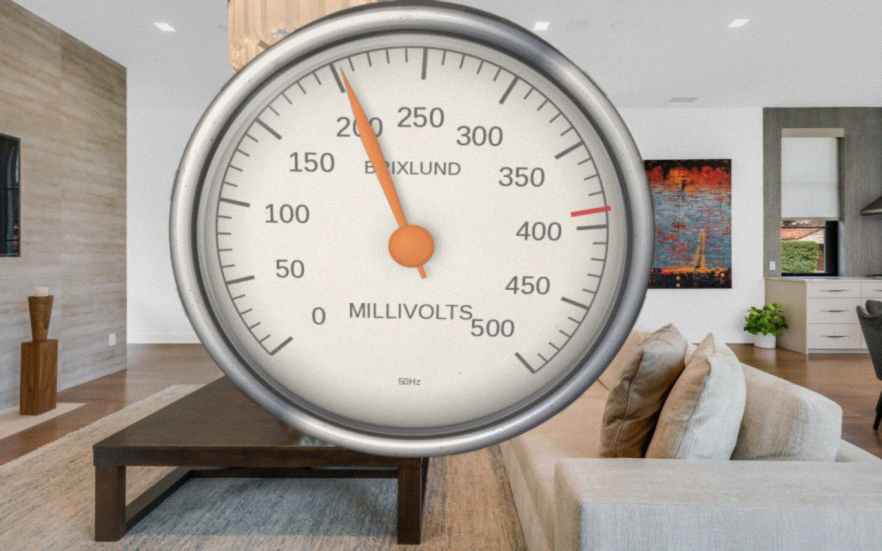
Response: 205 mV
